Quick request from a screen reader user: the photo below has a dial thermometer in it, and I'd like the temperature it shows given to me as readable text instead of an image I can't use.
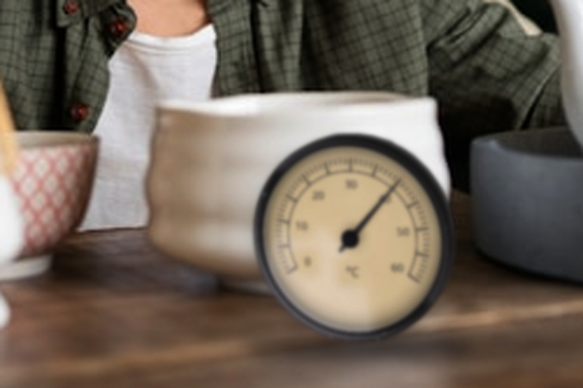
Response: 40 °C
